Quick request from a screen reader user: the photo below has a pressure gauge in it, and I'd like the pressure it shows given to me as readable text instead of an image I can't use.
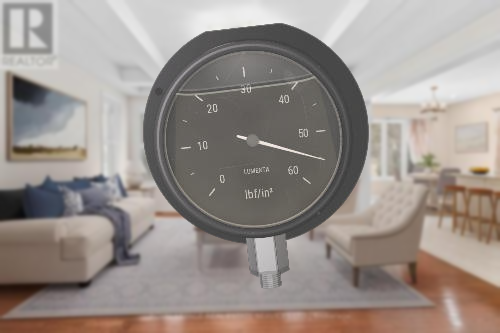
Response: 55 psi
